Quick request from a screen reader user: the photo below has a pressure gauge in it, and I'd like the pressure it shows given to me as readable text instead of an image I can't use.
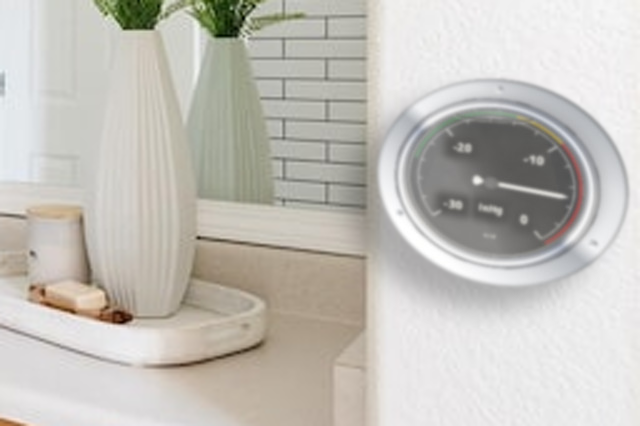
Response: -5 inHg
